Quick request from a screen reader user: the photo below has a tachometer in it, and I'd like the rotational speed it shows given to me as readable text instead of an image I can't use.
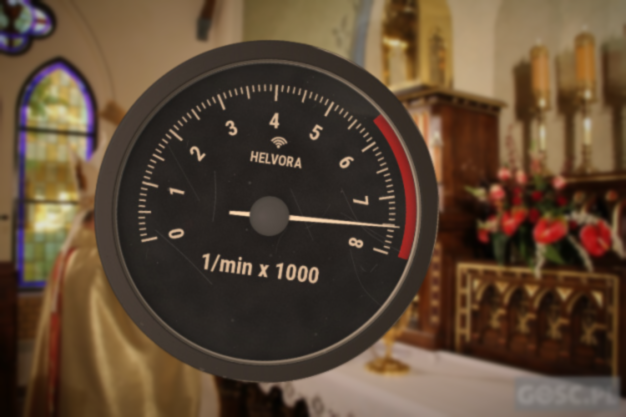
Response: 7500 rpm
